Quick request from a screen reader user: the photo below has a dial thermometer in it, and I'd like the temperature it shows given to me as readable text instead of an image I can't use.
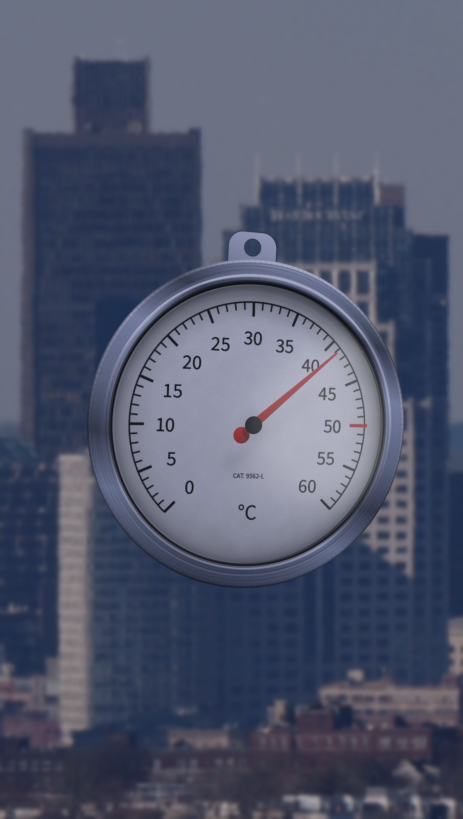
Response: 41 °C
